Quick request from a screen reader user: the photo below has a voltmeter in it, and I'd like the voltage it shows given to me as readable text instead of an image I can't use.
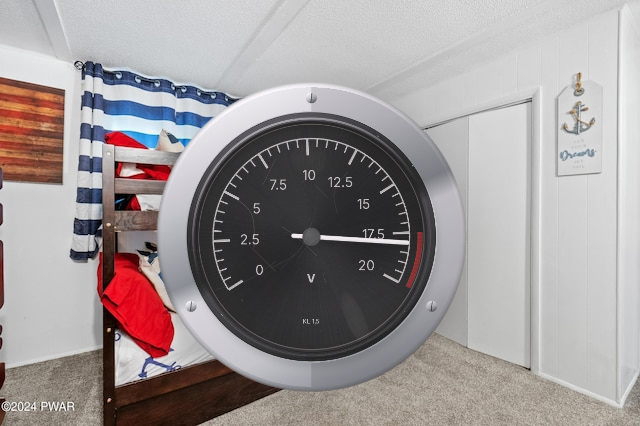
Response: 18 V
